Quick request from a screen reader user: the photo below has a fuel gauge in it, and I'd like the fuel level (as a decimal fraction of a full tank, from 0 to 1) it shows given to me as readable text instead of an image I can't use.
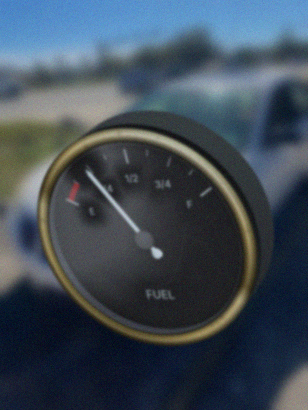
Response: 0.25
